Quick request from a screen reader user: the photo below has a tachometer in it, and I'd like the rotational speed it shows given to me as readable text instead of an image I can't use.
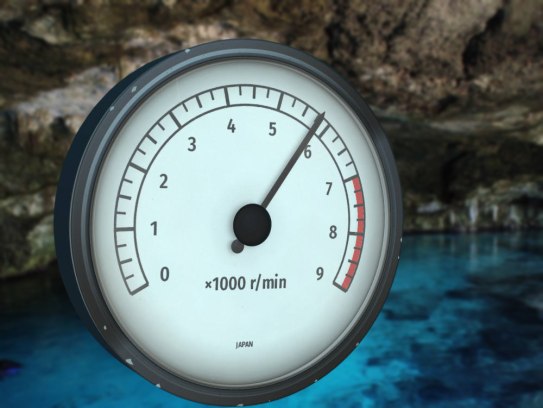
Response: 5750 rpm
